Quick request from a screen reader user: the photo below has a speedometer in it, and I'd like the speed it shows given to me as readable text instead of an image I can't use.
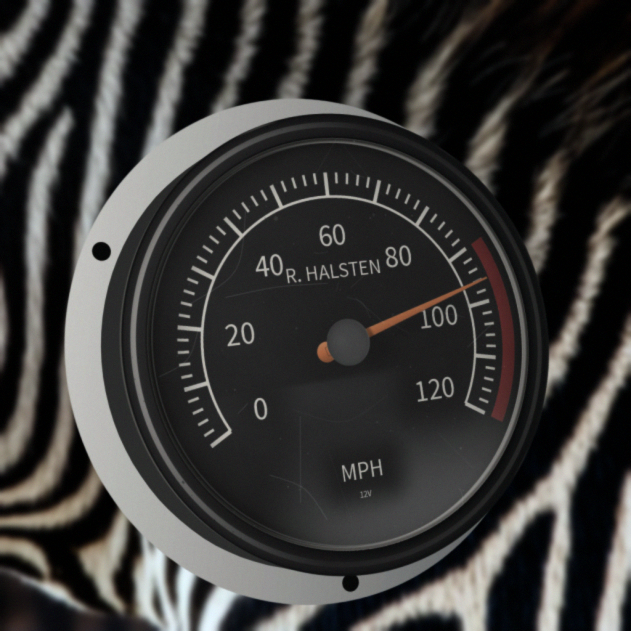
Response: 96 mph
